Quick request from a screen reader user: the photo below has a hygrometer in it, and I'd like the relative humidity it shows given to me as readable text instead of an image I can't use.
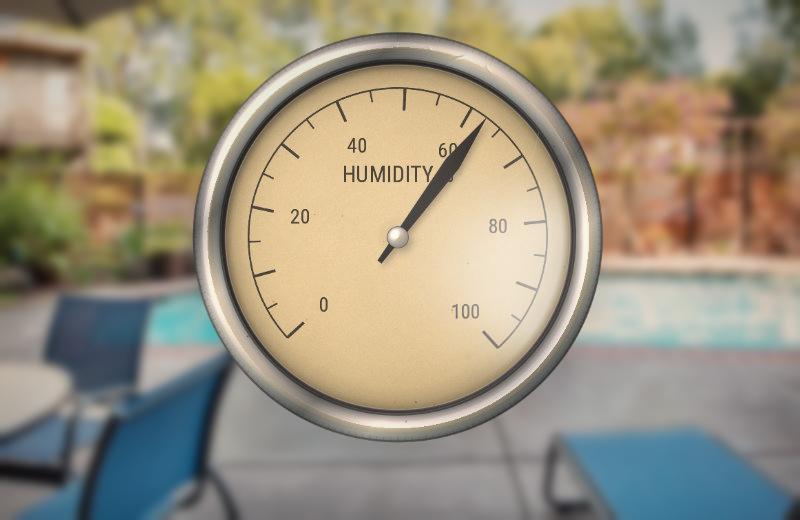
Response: 62.5 %
